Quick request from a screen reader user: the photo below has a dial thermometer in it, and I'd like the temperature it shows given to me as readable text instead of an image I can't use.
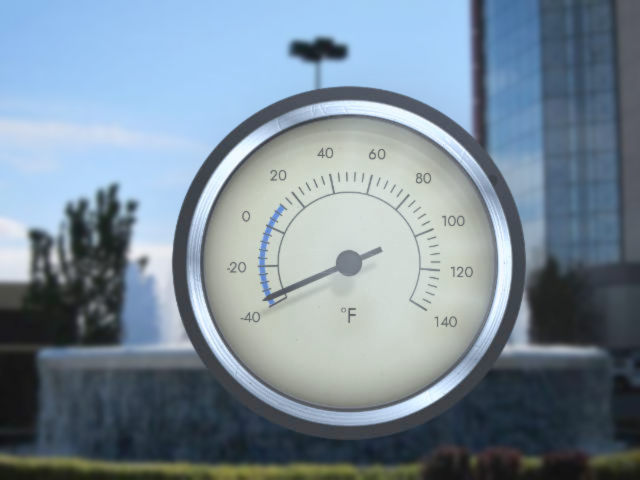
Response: -36 °F
